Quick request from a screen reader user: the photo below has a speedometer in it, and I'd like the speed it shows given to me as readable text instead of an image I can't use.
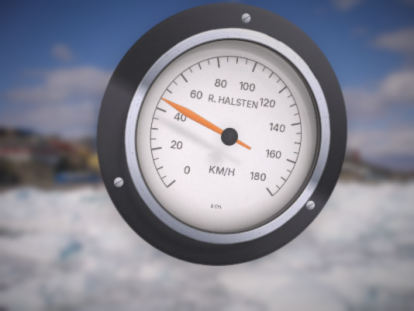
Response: 45 km/h
